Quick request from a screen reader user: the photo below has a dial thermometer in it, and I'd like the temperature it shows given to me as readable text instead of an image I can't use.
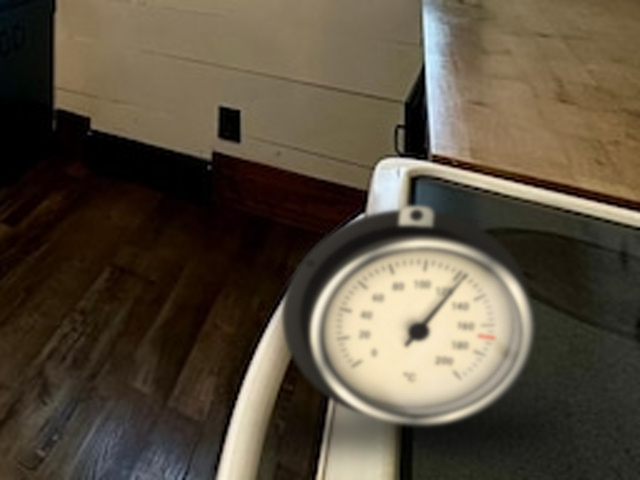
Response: 120 °C
